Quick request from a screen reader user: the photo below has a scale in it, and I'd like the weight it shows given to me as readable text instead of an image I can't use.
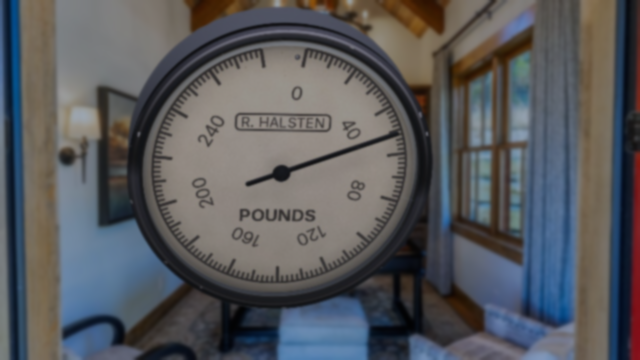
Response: 50 lb
